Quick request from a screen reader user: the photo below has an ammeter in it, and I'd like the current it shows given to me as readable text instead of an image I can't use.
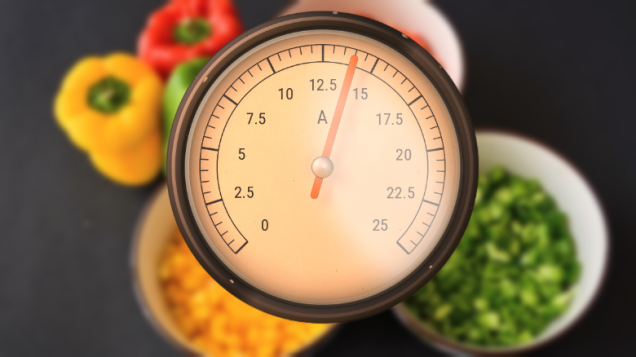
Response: 14 A
